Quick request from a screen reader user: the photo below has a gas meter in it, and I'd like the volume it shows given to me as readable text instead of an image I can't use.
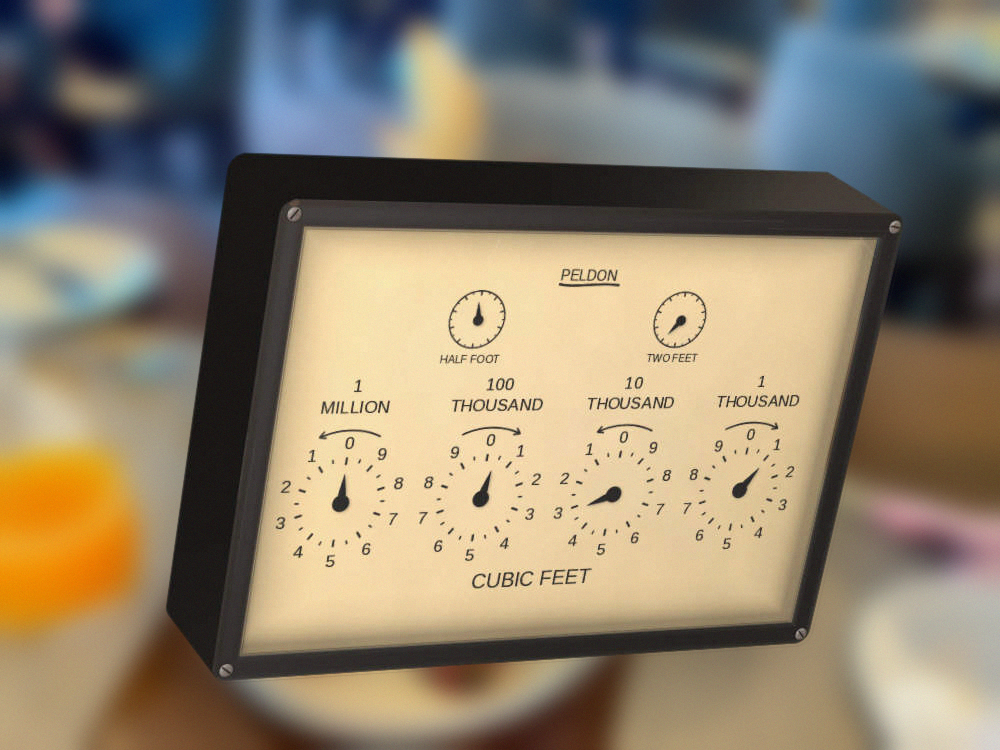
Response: 3100 ft³
